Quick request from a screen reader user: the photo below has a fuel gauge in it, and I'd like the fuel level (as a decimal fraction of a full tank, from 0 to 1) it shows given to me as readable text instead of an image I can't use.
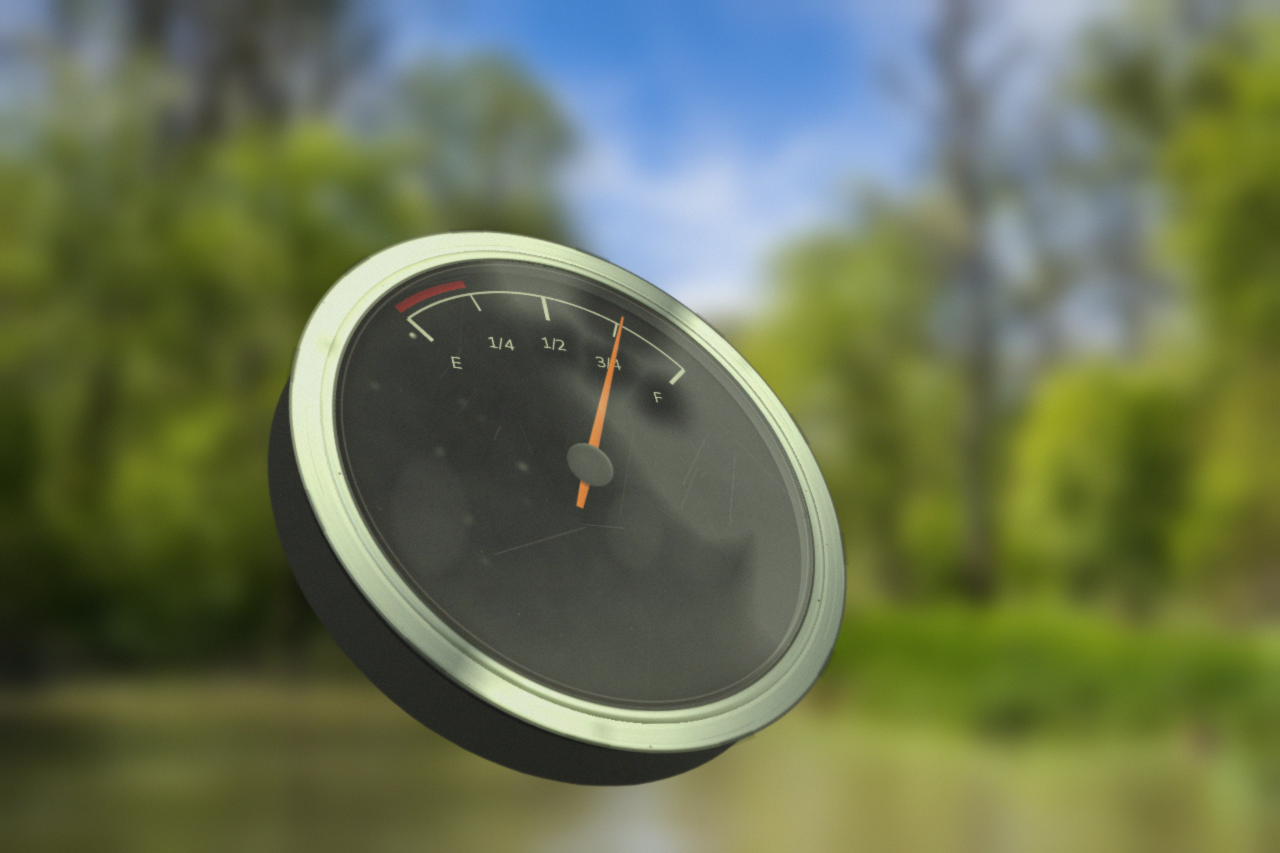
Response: 0.75
